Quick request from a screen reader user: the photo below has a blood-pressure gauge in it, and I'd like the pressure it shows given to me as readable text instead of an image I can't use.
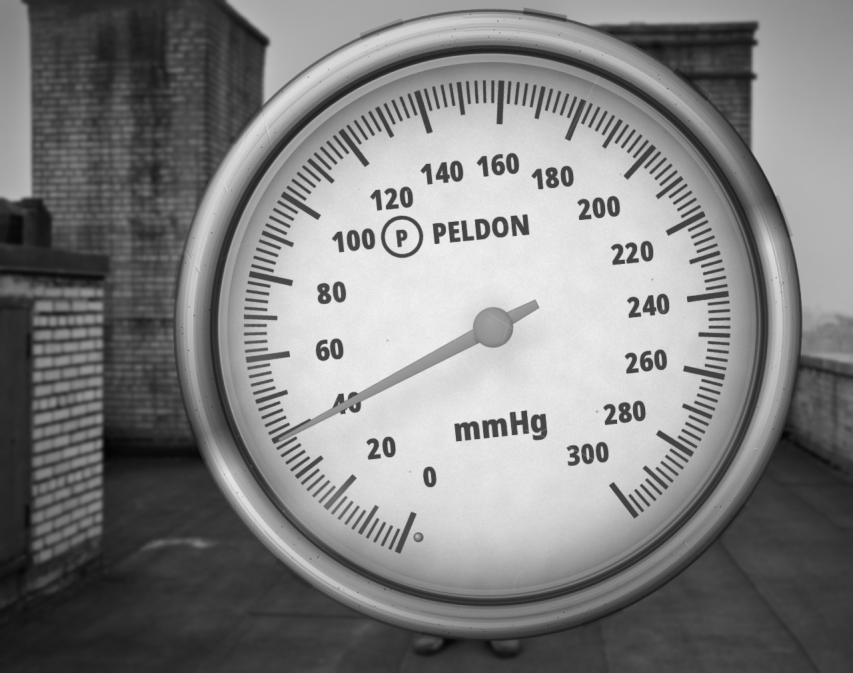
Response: 40 mmHg
